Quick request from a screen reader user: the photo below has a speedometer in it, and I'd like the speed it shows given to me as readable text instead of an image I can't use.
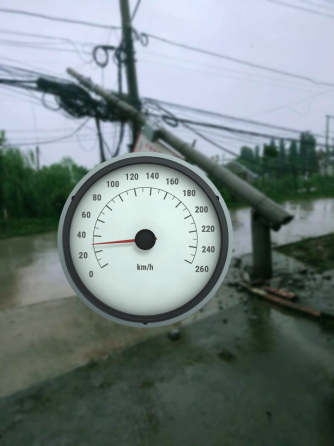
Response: 30 km/h
